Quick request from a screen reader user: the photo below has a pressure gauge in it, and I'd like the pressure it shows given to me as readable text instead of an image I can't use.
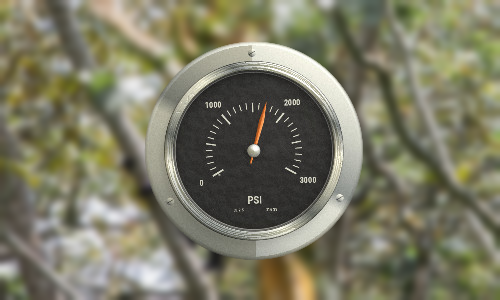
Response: 1700 psi
